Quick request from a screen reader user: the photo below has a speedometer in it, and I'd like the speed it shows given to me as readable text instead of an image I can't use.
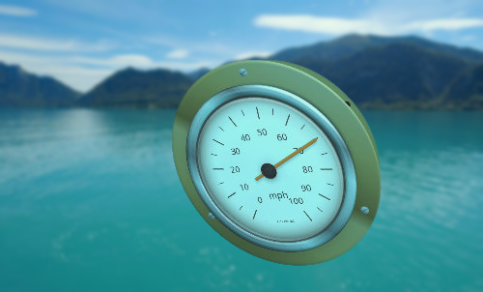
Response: 70 mph
